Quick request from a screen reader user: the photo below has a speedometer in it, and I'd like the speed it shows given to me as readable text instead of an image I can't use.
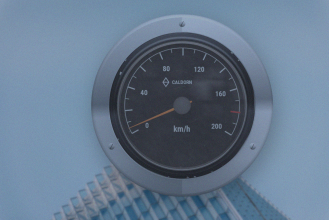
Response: 5 km/h
